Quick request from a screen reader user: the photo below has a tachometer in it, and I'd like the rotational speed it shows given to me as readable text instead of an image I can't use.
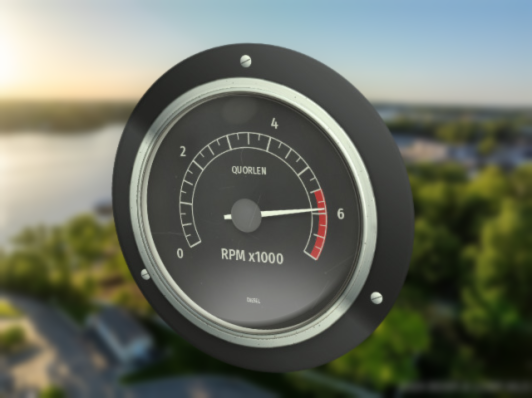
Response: 5875 rpm
